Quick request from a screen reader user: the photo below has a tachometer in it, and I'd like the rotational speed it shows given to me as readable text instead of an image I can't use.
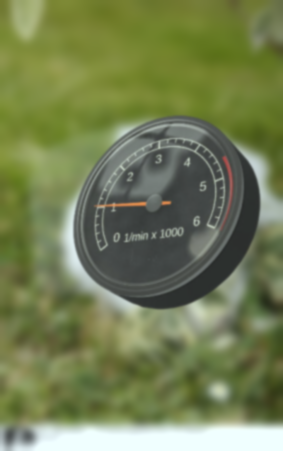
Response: 1000 rpm
